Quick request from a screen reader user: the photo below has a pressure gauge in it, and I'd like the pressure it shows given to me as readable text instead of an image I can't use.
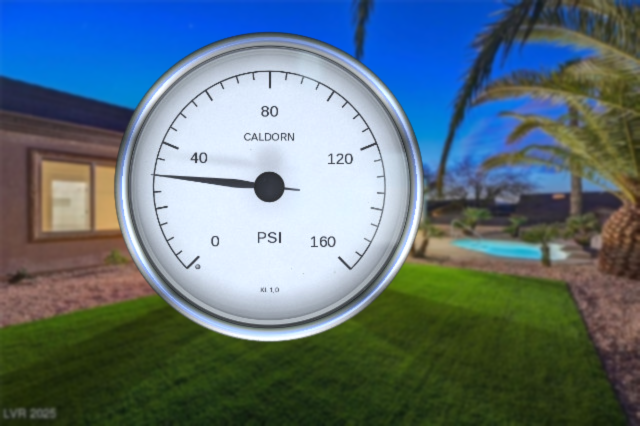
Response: 30 psi
